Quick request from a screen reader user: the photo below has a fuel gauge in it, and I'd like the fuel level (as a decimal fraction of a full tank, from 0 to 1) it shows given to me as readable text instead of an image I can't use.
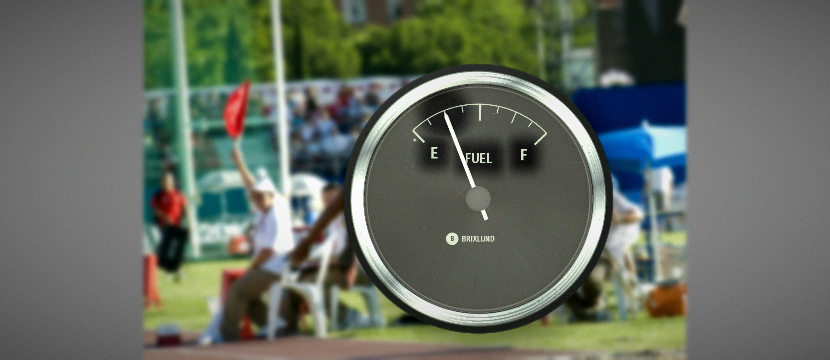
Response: 0.25
